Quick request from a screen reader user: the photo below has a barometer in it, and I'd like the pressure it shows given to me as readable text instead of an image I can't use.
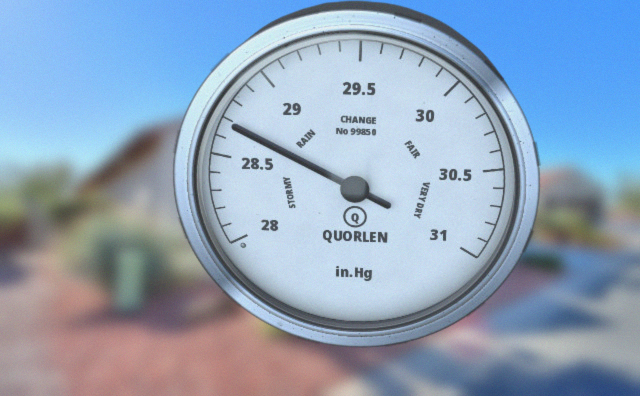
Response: 28.7 inHg
